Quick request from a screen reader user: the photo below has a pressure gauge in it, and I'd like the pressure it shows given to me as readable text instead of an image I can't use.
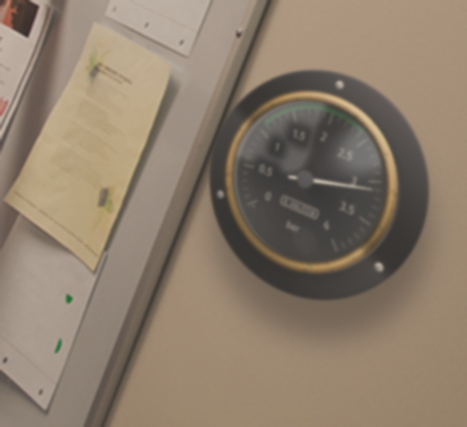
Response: 3.1 bar
